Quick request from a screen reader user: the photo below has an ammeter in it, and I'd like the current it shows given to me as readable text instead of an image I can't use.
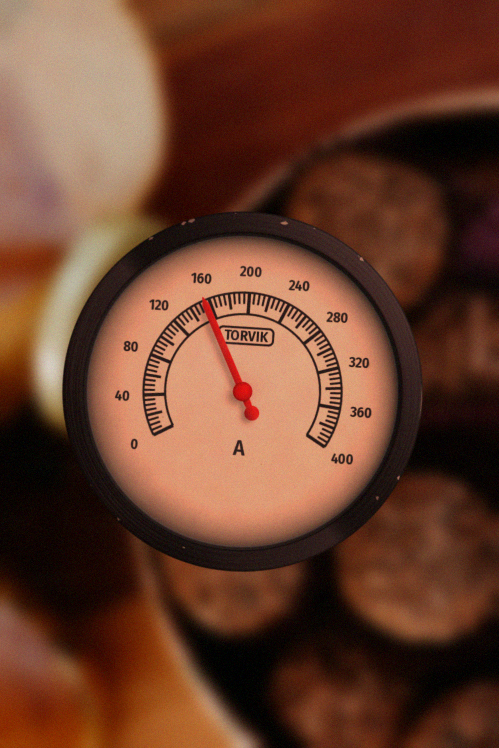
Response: 155 A
